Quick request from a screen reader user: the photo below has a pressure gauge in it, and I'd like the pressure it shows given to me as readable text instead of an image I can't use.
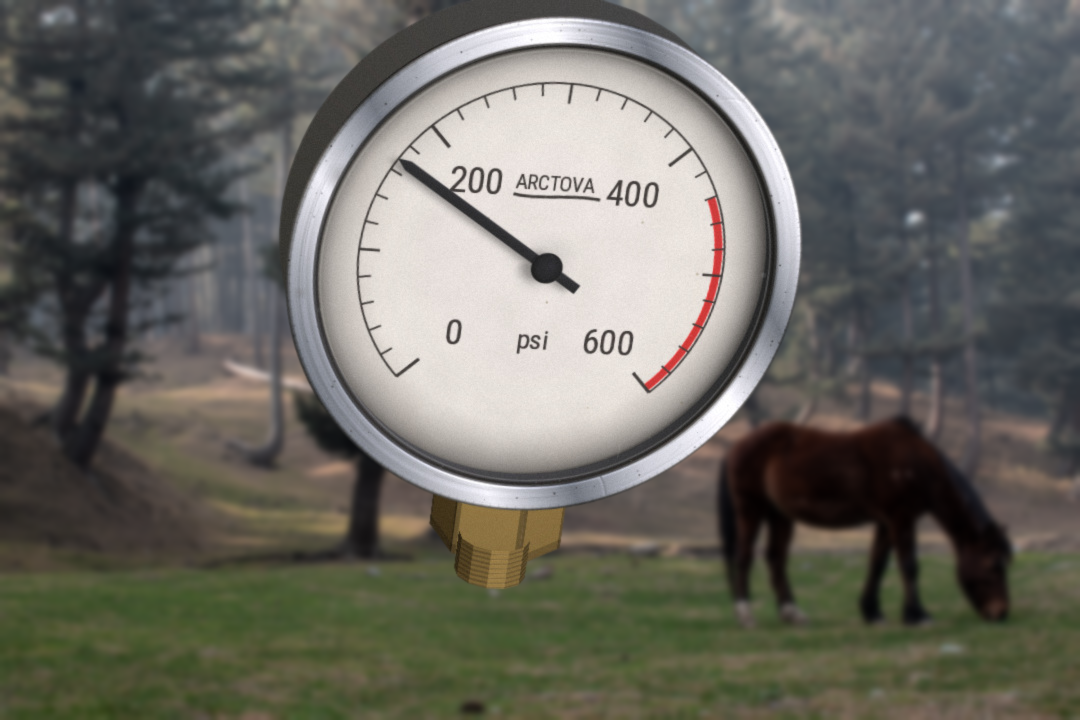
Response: 170 psi
